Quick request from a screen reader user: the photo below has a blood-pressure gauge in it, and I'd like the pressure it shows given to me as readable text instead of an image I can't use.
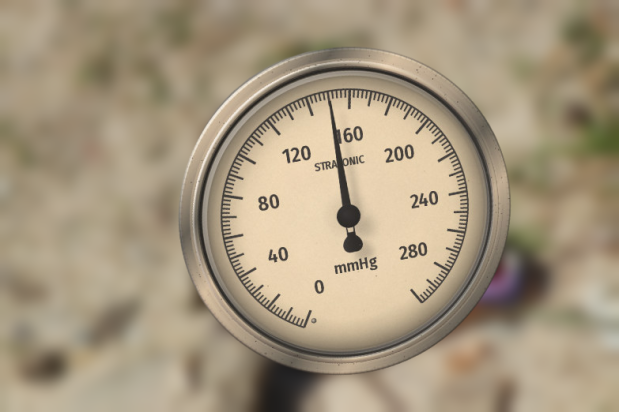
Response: 150 mmHg
